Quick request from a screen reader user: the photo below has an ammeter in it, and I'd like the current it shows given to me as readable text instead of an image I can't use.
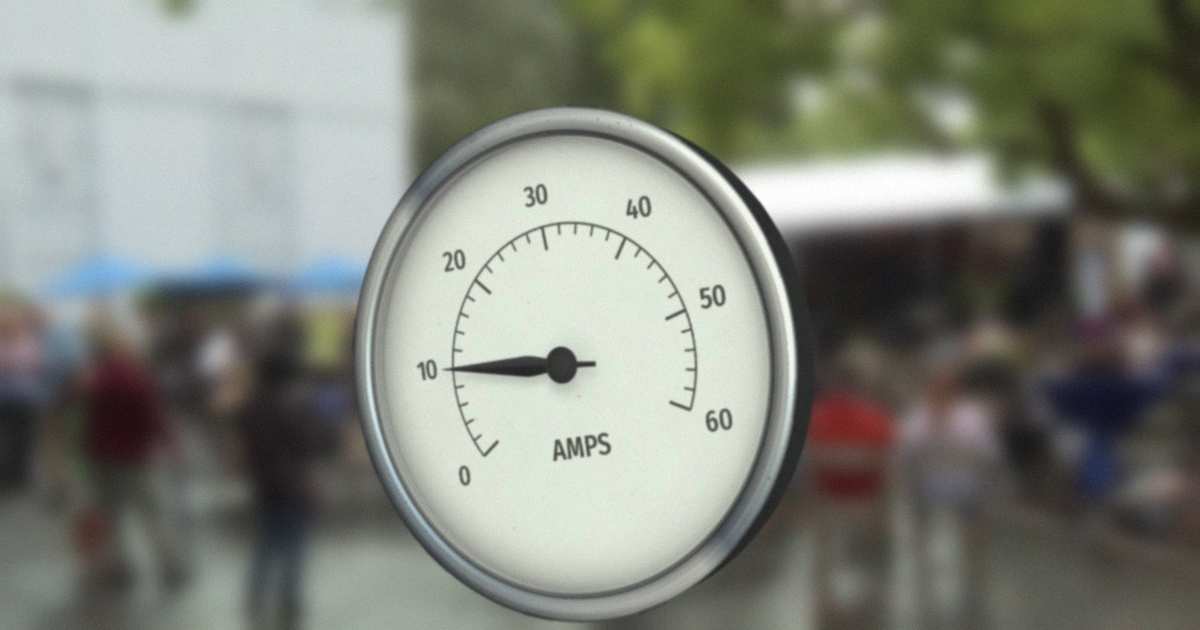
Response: 10 A
